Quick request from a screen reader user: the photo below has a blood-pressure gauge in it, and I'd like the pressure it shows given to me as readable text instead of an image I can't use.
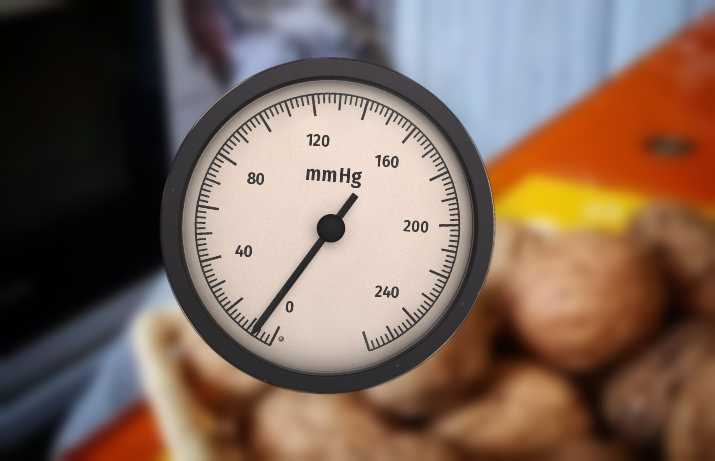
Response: 8 mmHg
